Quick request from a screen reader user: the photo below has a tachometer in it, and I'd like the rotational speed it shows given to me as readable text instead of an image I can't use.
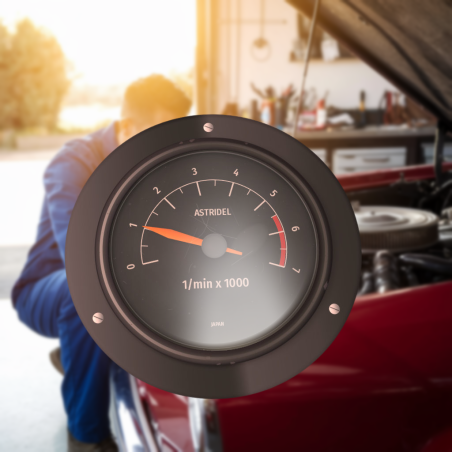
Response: 1000 rpm
